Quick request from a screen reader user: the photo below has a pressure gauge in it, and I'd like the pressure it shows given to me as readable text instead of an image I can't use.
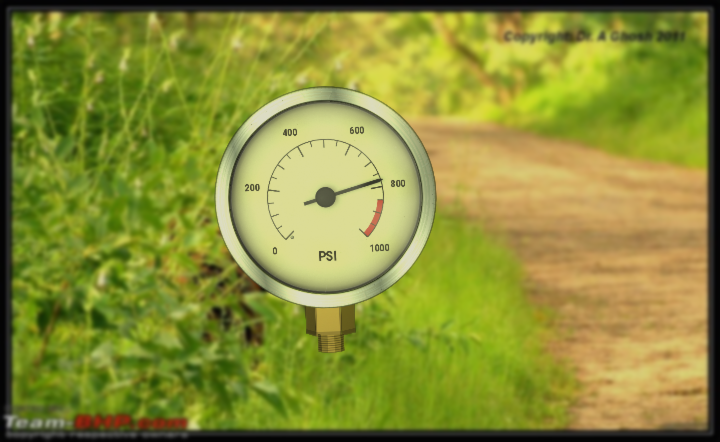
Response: 775 psi
